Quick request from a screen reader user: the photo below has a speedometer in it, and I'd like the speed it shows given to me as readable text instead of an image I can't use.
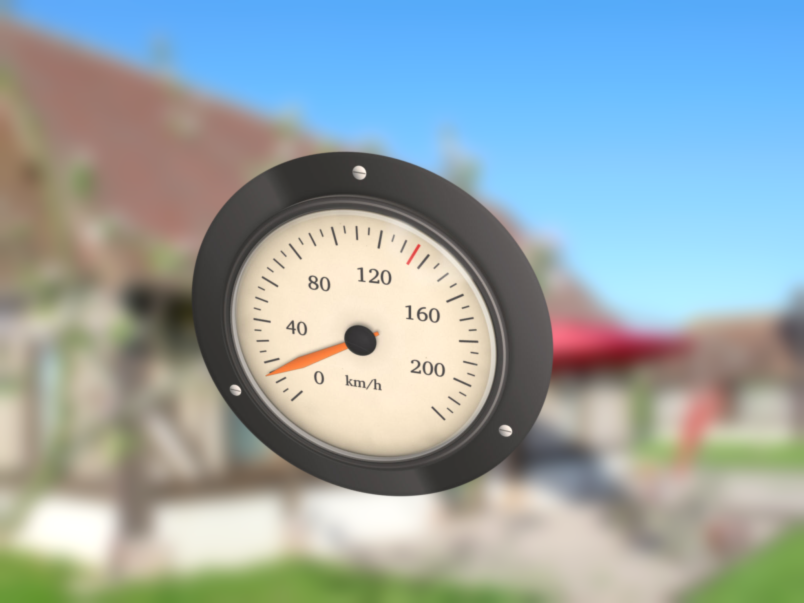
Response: 15 km/h
